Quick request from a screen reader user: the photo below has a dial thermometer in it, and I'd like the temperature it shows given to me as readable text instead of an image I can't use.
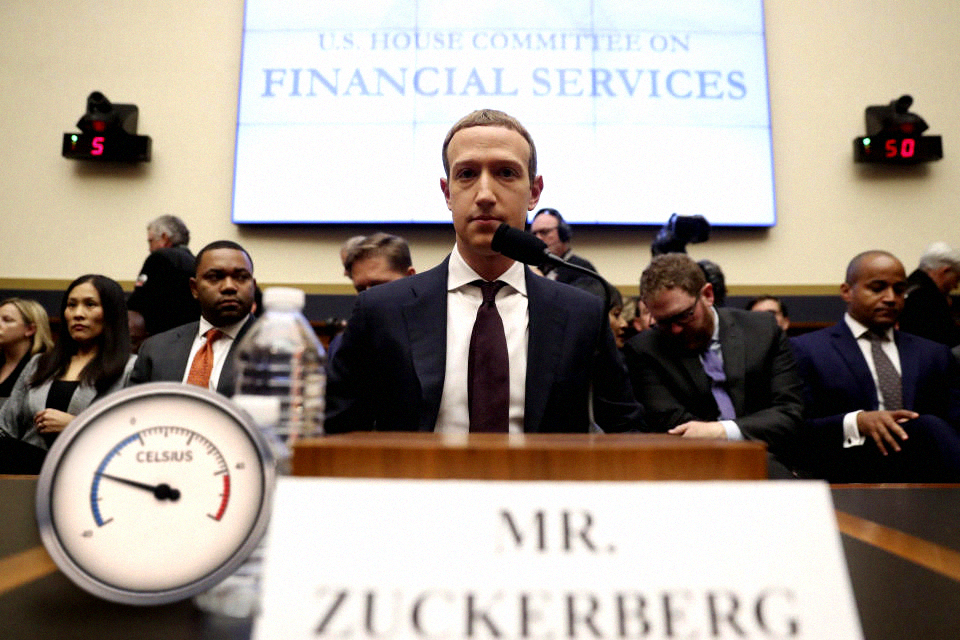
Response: -20 °C
